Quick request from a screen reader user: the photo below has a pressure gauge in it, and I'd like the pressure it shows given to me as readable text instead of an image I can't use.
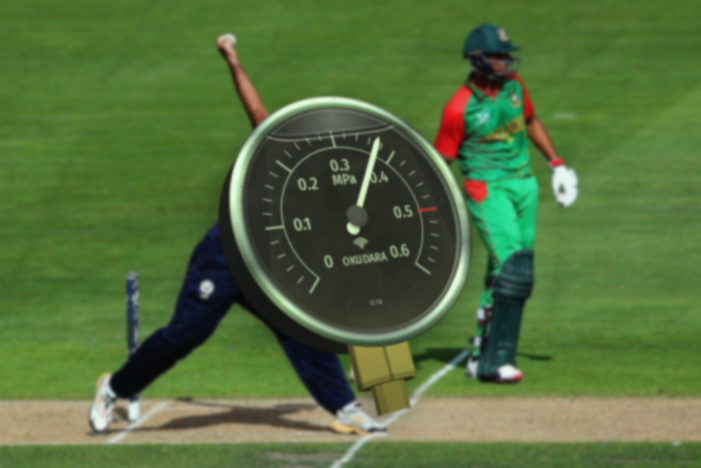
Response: 0.37 MPa
